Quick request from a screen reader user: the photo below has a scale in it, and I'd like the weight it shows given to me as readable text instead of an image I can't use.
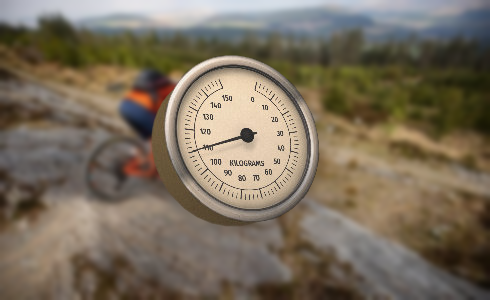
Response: 110 kg
